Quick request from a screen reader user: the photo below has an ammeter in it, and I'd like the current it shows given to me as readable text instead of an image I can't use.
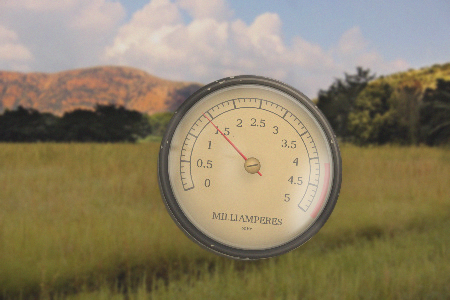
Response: 1.4 mA
